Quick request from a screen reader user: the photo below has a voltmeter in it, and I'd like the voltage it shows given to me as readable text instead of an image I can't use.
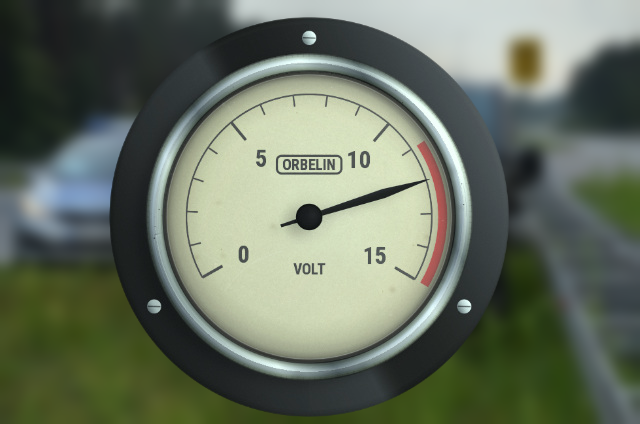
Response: 12 V
